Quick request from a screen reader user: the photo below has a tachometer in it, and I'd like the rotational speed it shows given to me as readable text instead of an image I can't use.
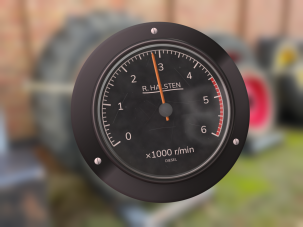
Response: 2800 rpm
